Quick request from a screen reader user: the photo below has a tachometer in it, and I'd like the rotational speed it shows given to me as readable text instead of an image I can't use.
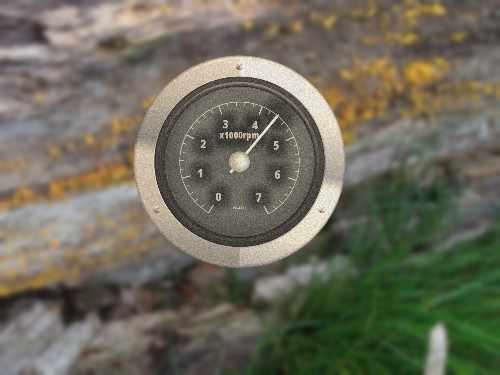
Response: 4400 rpm
